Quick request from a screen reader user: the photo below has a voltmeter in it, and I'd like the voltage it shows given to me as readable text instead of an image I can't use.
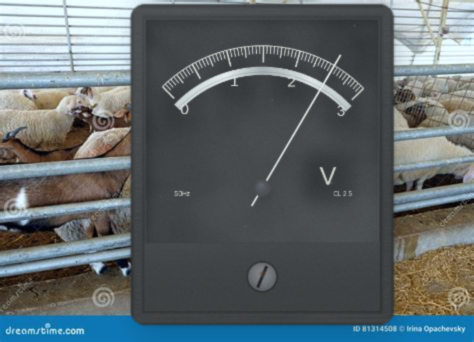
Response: 2.5 V
